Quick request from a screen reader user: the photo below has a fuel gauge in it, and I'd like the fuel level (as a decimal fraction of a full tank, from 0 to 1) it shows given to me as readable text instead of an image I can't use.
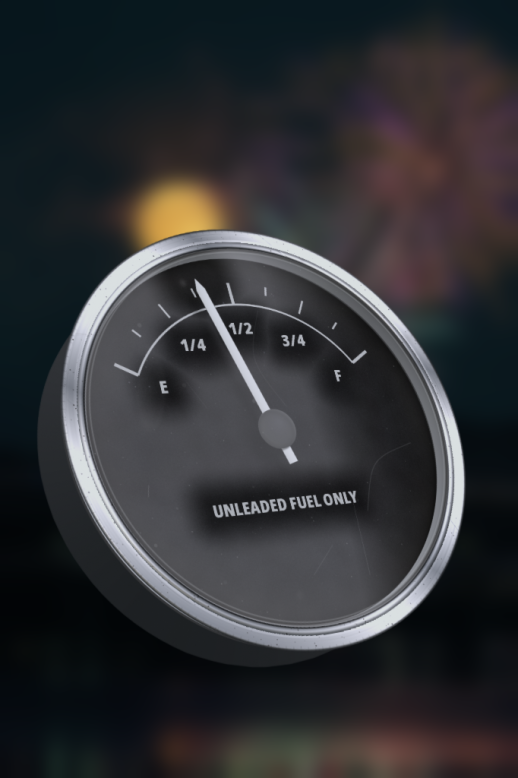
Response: 0.375
